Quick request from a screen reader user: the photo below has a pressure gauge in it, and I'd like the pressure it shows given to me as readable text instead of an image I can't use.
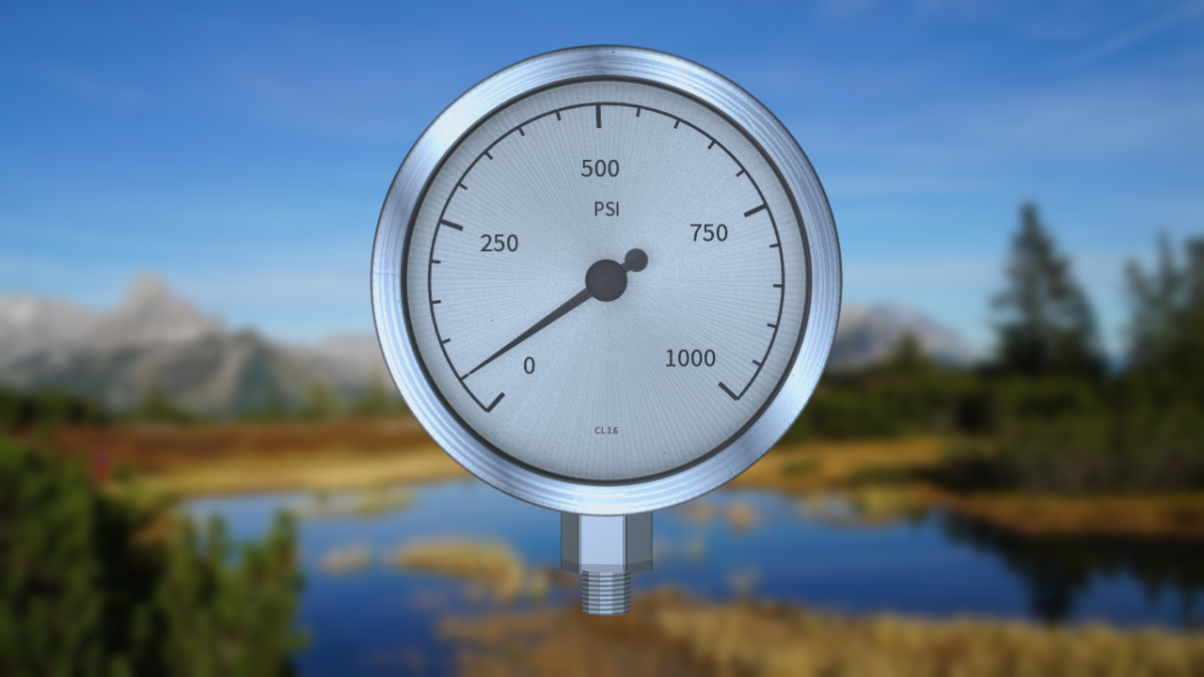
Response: 50 psi
